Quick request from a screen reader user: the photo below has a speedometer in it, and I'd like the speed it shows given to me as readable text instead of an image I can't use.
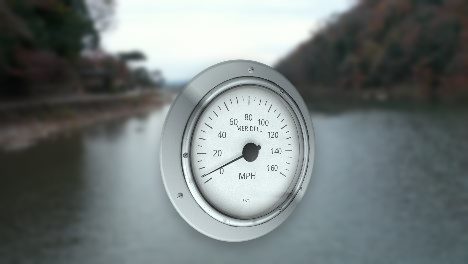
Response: 5 mph
